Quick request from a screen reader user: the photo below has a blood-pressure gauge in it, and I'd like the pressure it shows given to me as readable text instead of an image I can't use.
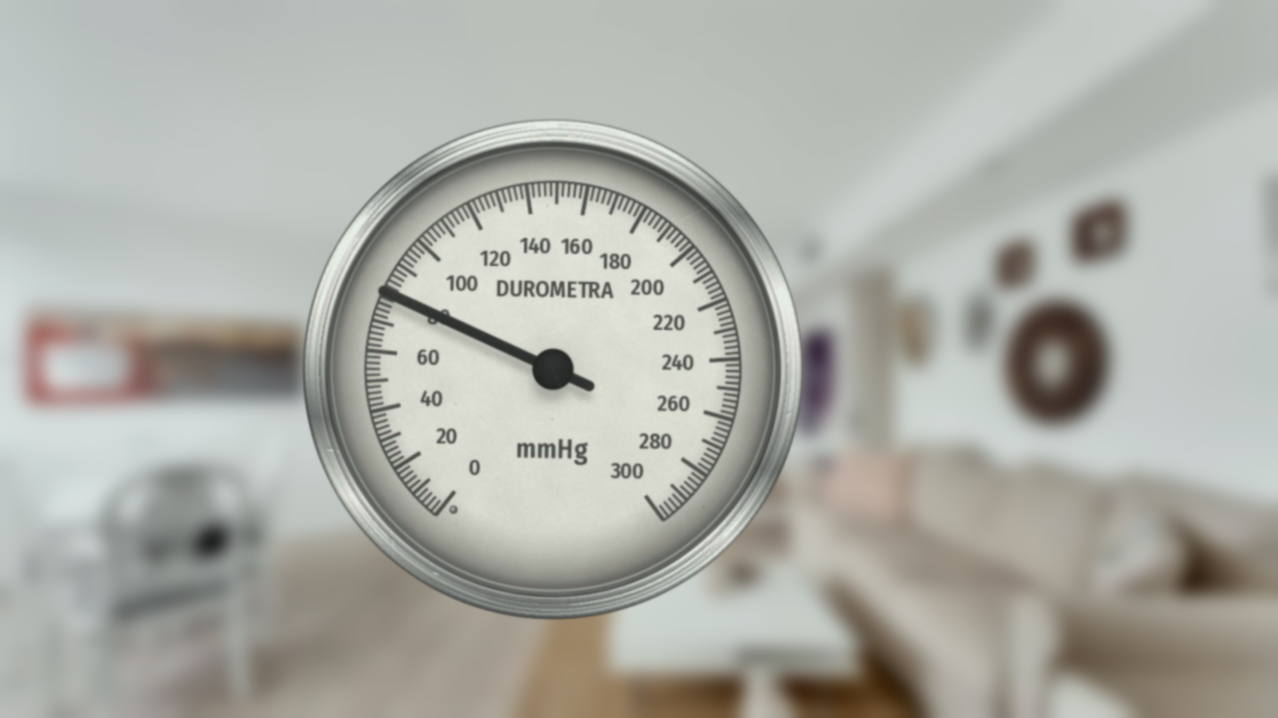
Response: 80 mmHg
